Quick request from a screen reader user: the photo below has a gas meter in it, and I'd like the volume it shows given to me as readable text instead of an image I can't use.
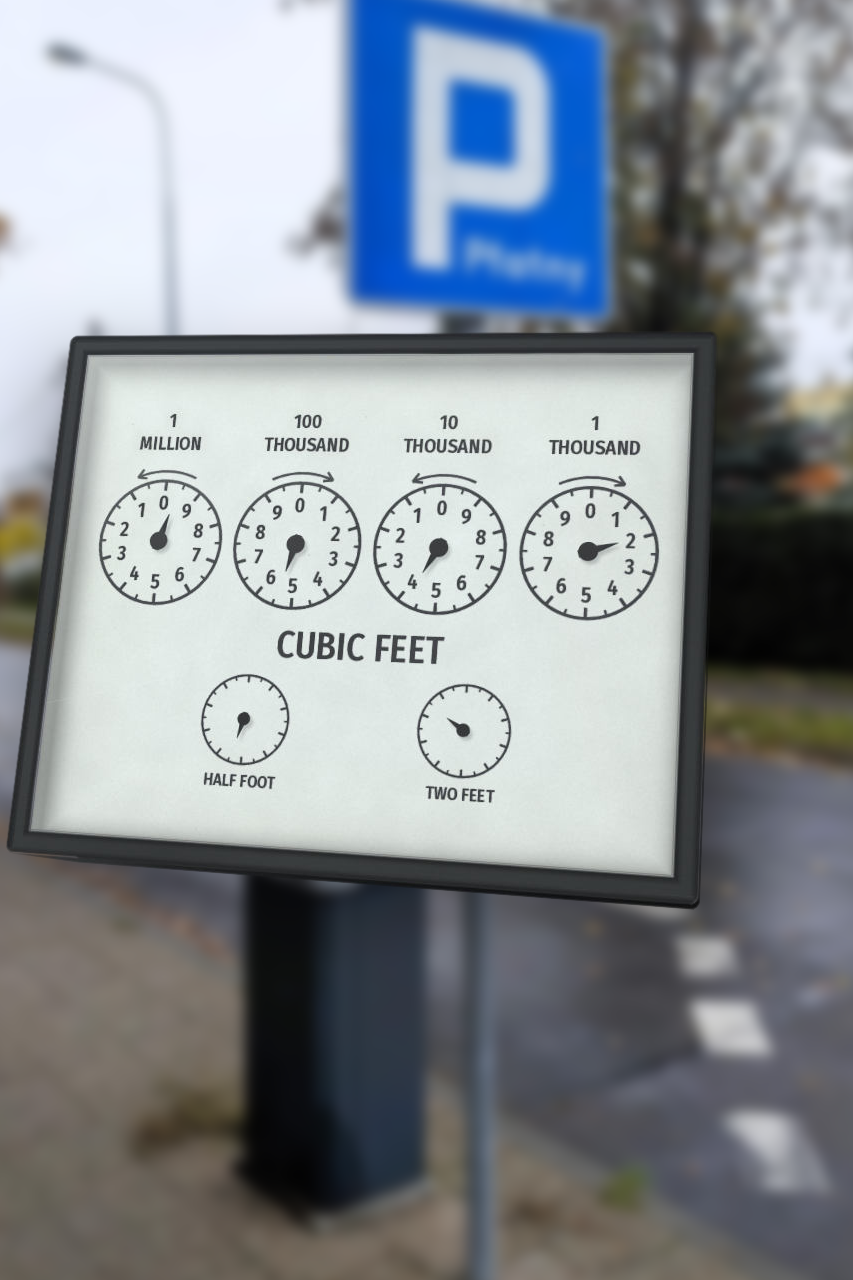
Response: 954200 ft³
